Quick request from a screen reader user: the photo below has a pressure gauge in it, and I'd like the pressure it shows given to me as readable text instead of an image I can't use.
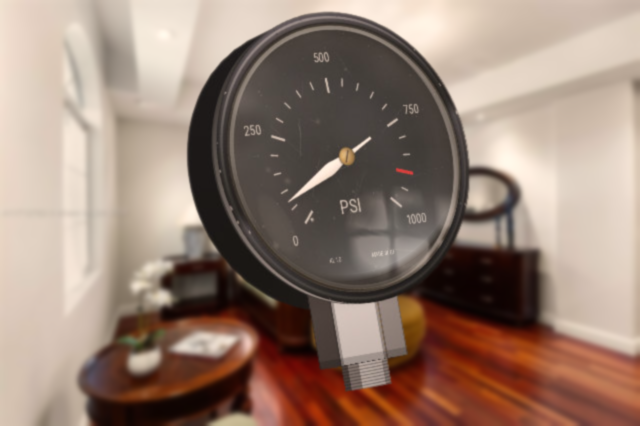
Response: 75 psi
